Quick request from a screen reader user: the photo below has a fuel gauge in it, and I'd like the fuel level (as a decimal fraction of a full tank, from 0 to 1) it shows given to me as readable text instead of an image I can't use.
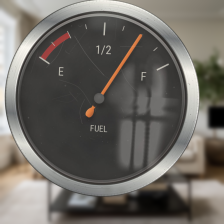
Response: 0.75
